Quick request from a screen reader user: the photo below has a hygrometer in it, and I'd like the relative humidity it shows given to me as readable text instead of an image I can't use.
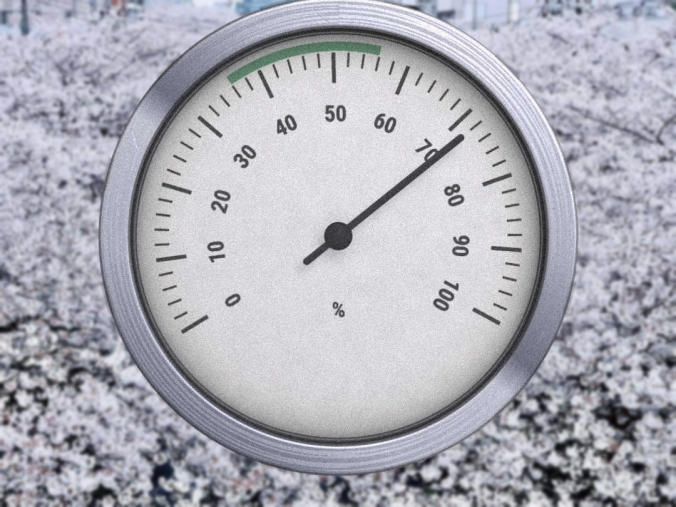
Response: 72 %
